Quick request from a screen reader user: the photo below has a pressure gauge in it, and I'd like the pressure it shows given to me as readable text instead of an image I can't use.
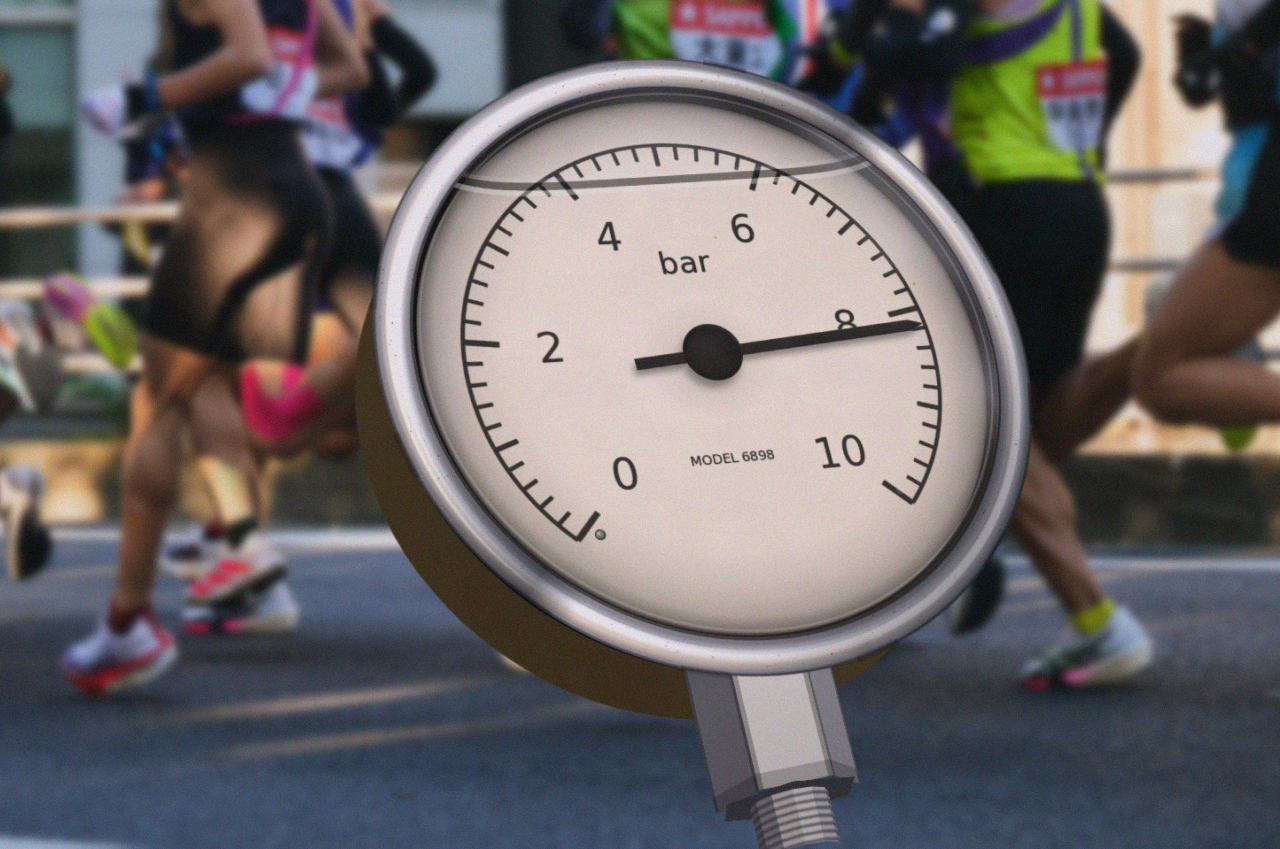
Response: 8.2 bar
